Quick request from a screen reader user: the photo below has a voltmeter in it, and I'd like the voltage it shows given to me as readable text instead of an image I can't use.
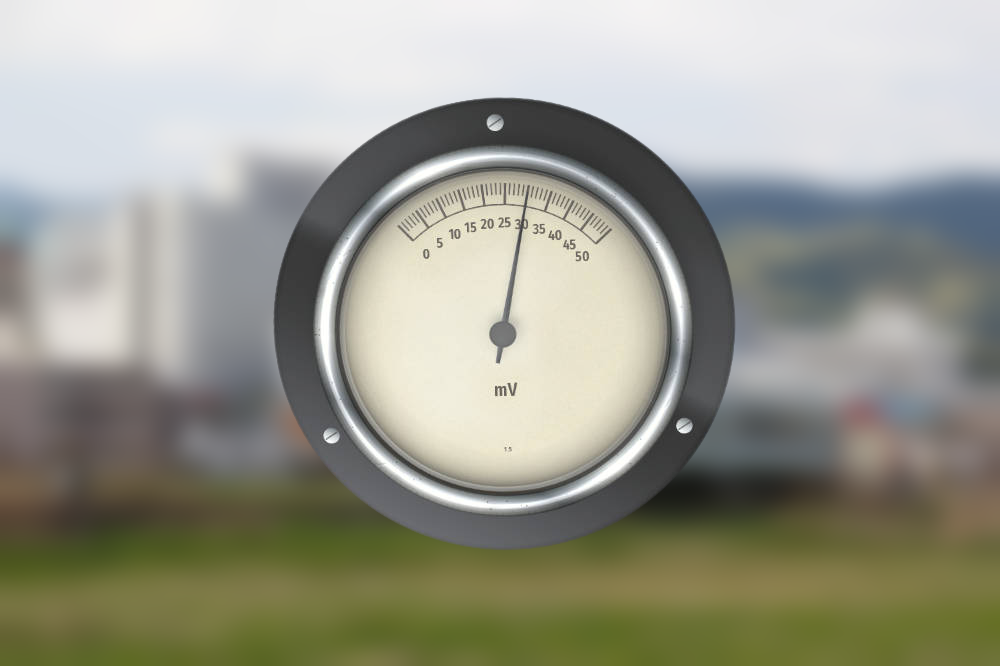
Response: 30 mV
